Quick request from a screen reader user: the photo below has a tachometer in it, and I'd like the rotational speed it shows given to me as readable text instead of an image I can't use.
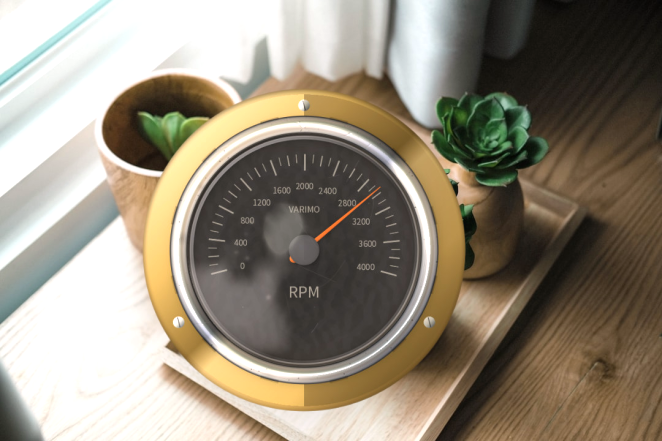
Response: 2950 rpm
